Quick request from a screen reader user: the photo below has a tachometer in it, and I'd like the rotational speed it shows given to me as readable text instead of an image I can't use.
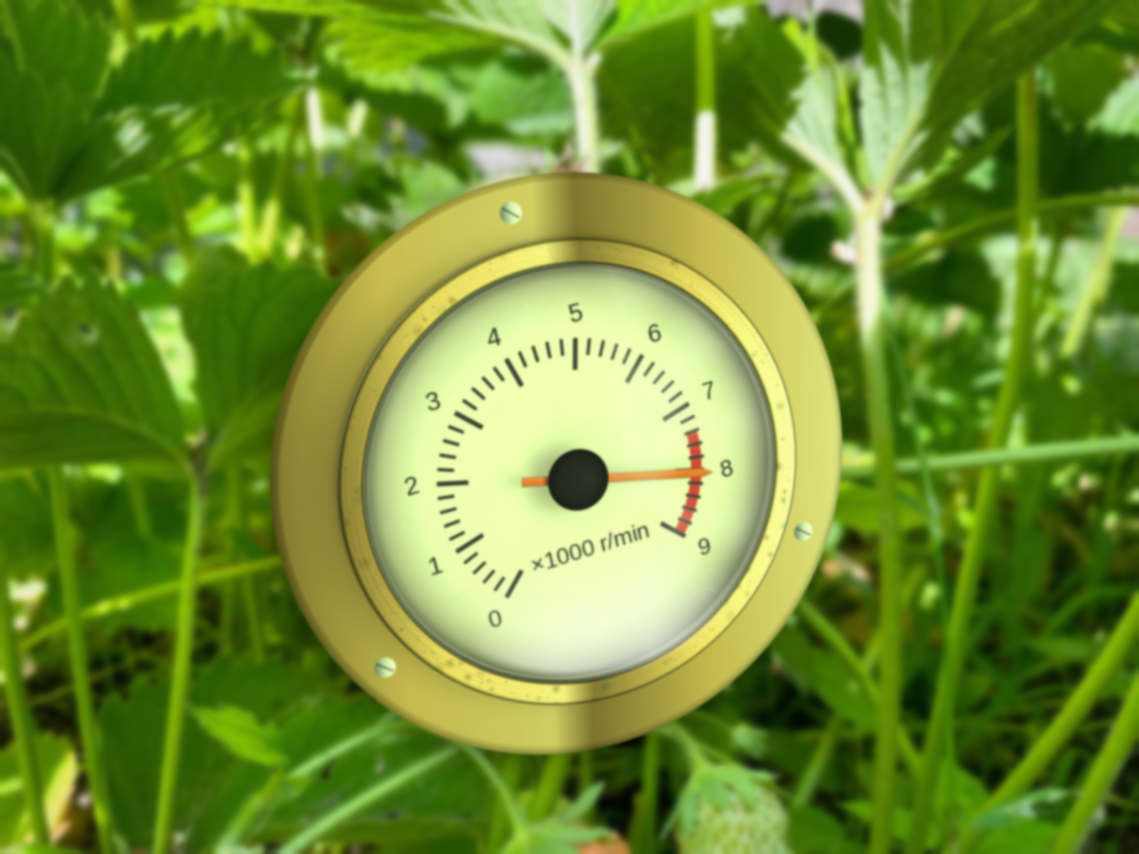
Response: 8000 rpm
